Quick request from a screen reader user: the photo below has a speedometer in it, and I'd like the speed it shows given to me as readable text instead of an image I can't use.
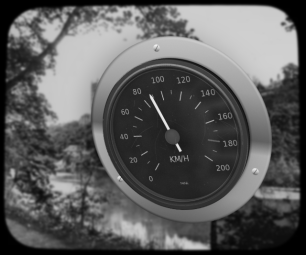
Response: 90 km/h
